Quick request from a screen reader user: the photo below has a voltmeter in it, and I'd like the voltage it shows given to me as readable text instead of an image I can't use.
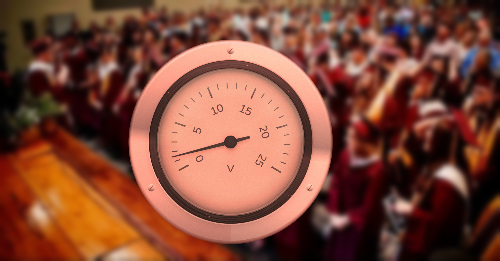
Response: 1.5 V
